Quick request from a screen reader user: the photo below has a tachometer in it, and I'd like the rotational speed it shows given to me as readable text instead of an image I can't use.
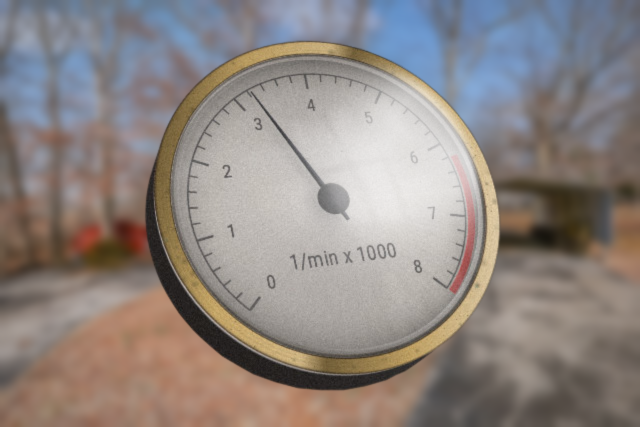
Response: 3200 rpm
